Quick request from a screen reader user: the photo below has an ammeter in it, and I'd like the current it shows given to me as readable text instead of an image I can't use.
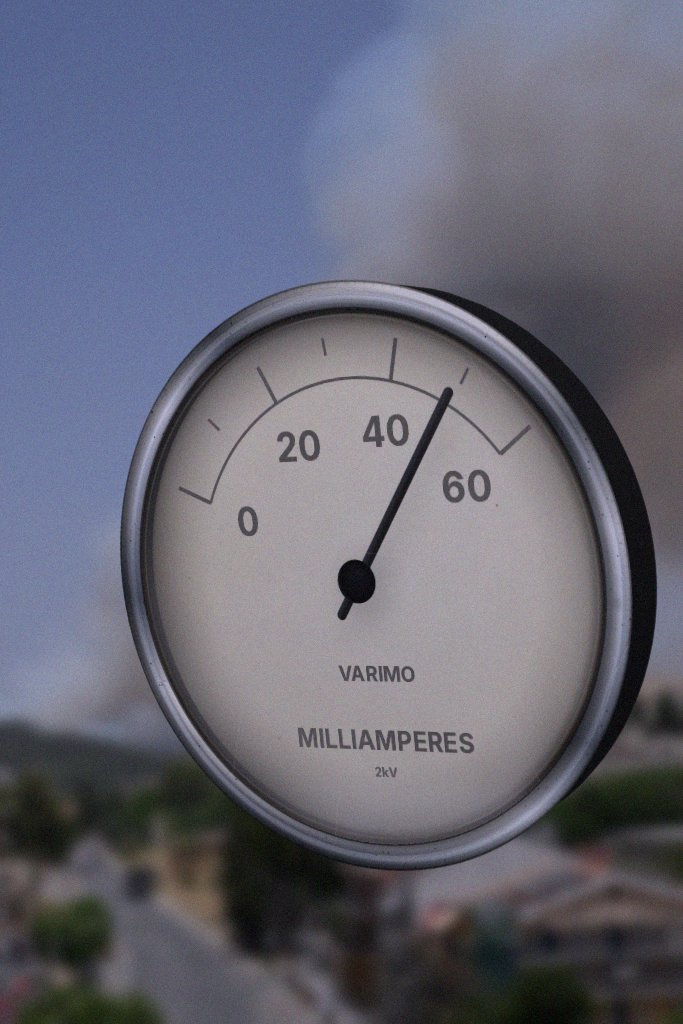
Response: 50 mA
